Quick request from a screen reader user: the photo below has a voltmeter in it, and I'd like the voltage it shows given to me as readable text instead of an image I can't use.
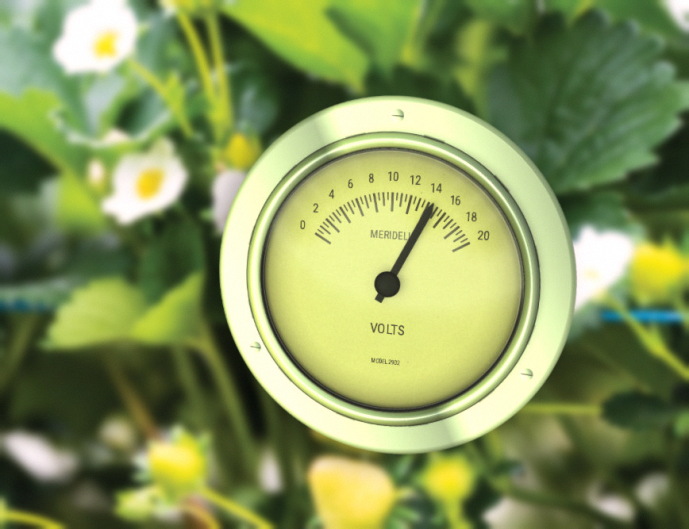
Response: 14.5 V
